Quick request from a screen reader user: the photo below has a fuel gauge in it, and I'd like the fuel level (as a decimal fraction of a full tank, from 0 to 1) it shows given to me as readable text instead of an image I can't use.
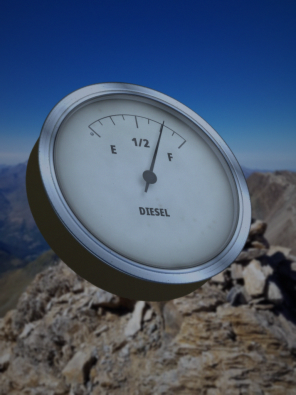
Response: 0.75
